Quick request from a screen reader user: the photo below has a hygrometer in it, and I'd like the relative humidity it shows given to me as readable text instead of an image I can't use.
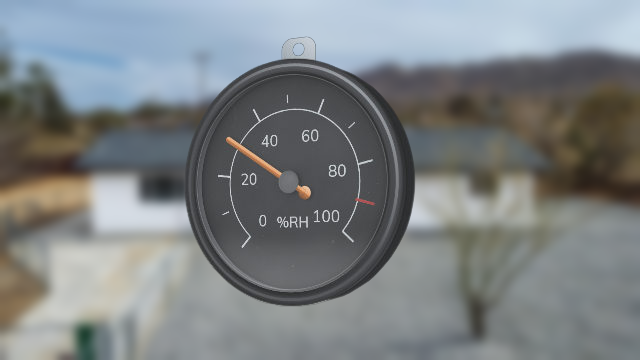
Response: 30 %
